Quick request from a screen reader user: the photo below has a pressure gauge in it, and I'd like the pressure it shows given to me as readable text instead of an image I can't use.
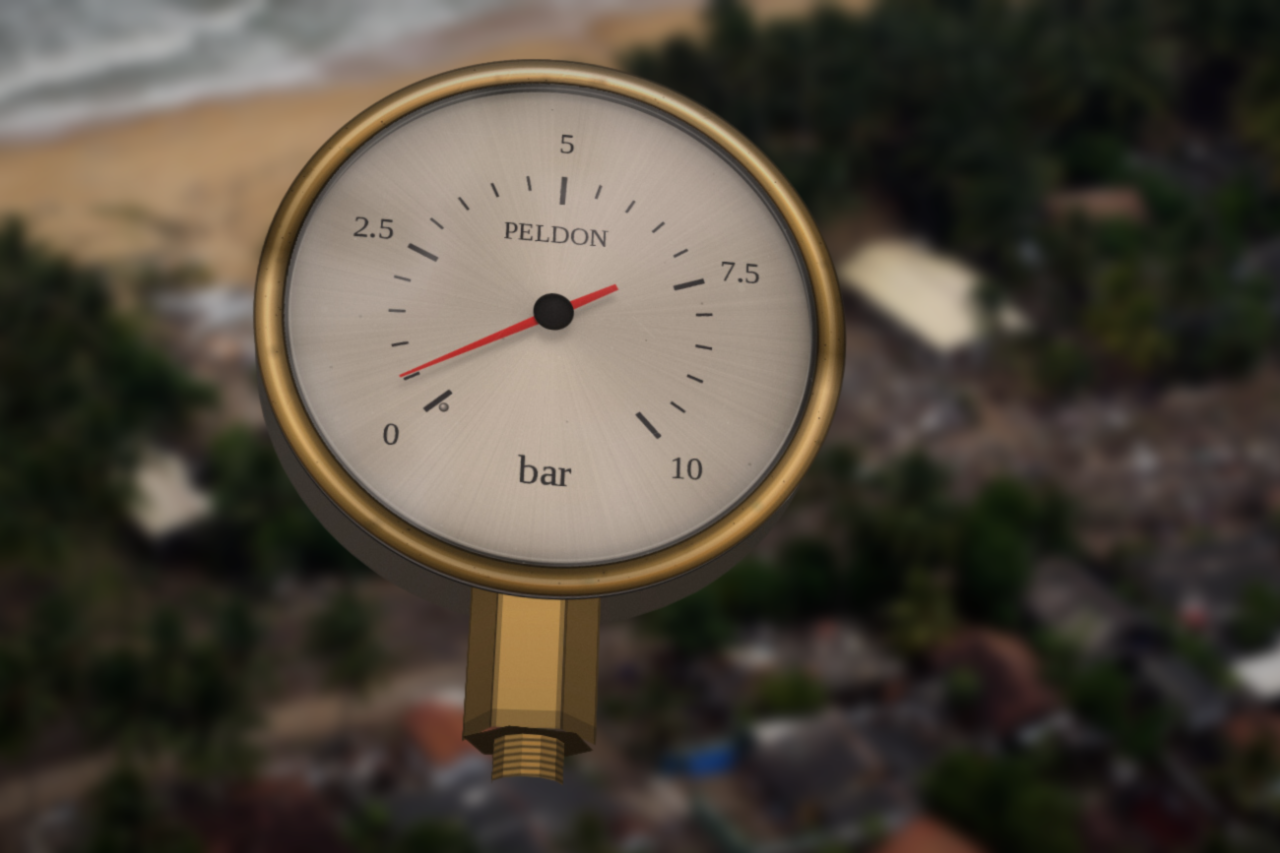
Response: 0.5 bar
